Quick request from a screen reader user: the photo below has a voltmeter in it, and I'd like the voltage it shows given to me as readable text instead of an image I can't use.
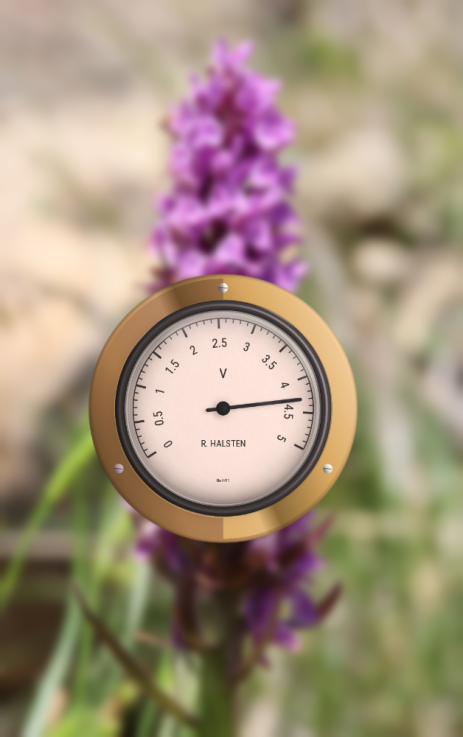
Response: 4.3 V
